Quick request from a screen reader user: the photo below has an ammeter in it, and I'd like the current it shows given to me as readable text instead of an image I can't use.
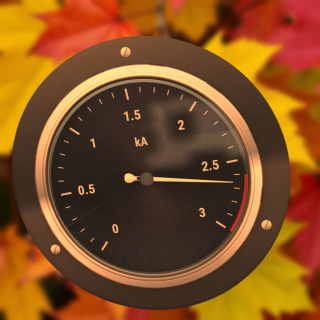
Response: 2.65 kA
